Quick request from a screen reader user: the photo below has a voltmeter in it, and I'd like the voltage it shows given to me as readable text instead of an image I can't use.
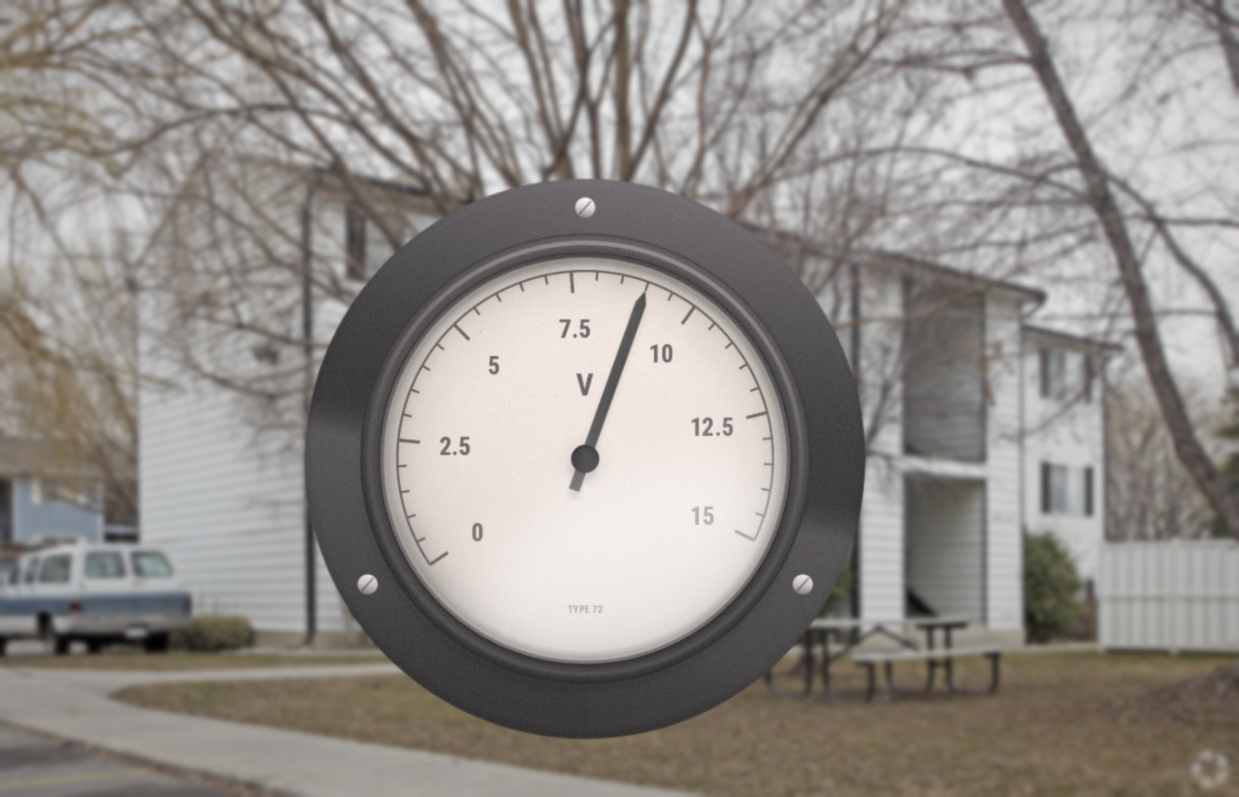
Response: 9 V
